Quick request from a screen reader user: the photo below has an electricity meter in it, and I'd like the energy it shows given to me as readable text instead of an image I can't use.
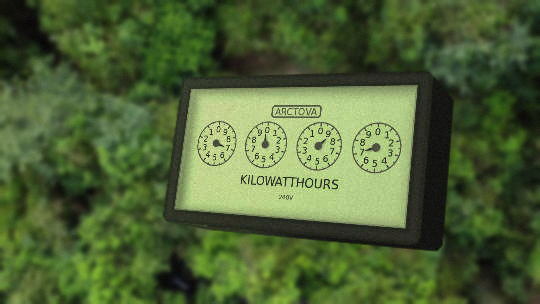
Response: 6987 kWh
